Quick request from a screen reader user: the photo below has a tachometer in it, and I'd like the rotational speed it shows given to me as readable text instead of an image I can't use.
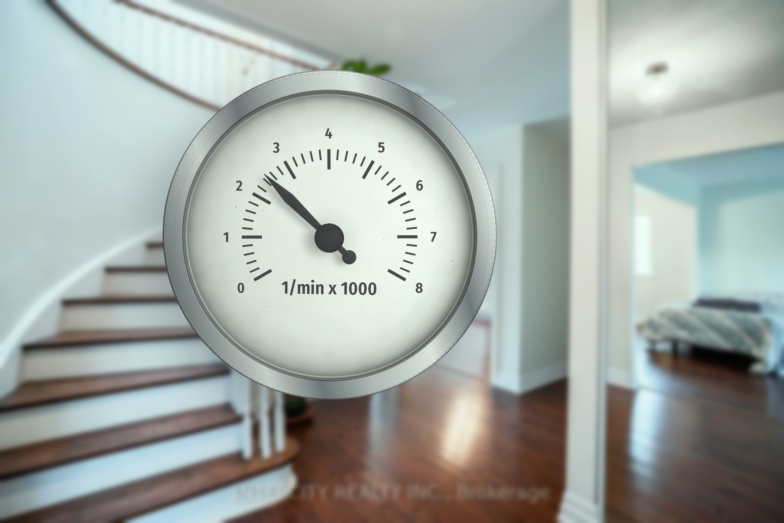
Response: 2500 rpm
